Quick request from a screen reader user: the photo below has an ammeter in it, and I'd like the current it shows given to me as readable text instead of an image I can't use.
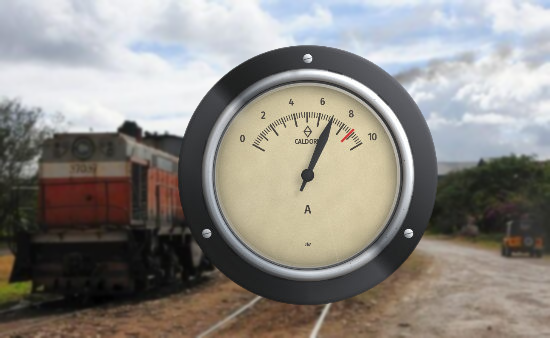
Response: 7 A
